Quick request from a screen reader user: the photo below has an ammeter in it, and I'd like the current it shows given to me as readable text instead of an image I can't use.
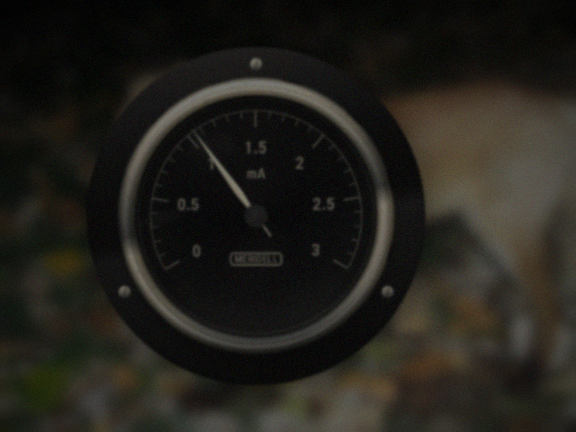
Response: 1.05 mA
